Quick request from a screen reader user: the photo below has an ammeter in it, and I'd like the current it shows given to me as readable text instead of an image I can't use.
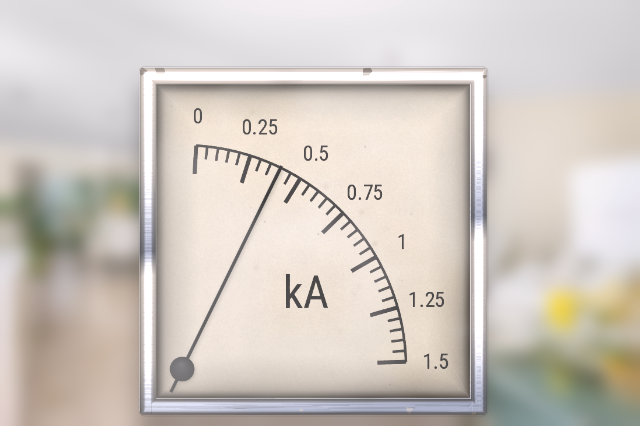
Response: 0.4 kA
